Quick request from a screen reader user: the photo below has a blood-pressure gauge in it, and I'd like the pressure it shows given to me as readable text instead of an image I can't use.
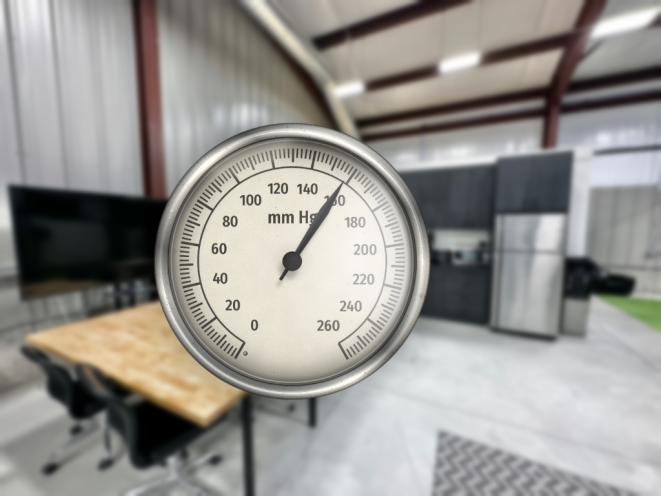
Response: 158 mmHg
